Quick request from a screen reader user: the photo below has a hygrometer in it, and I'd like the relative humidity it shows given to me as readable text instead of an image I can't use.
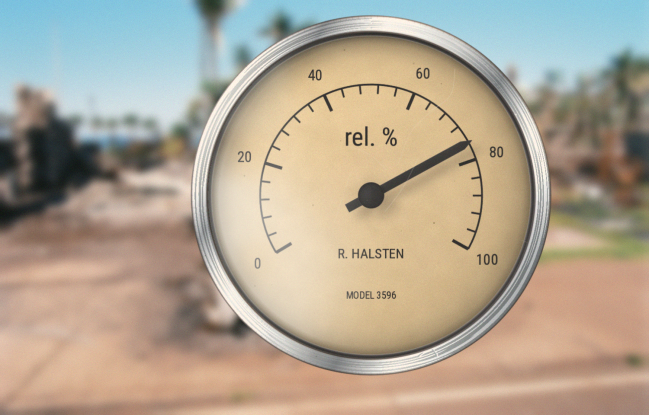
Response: 76 %
